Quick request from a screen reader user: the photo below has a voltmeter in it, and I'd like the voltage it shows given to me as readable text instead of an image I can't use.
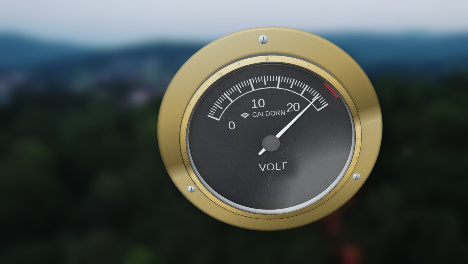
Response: 22.5 V
